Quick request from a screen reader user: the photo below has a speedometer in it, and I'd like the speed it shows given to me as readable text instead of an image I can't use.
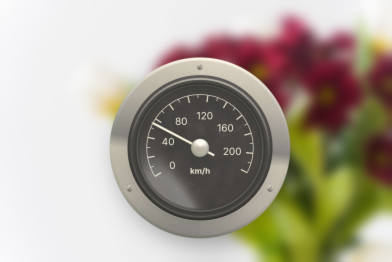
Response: 55 km/h
